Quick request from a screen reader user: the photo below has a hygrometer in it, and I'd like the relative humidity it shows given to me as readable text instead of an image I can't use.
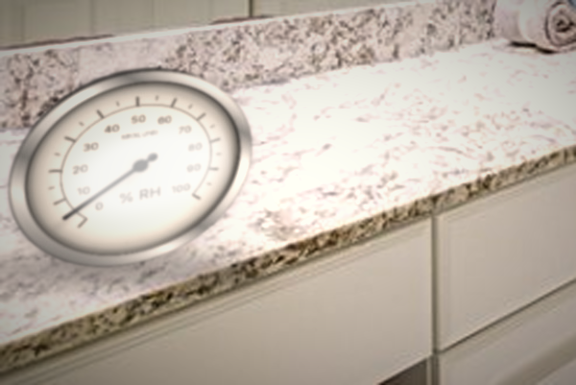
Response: 5 %
